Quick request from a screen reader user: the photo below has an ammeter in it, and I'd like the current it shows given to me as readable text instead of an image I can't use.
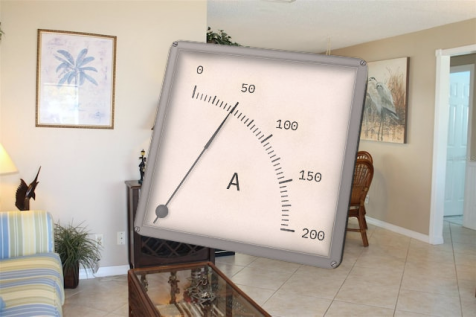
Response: 50 A
